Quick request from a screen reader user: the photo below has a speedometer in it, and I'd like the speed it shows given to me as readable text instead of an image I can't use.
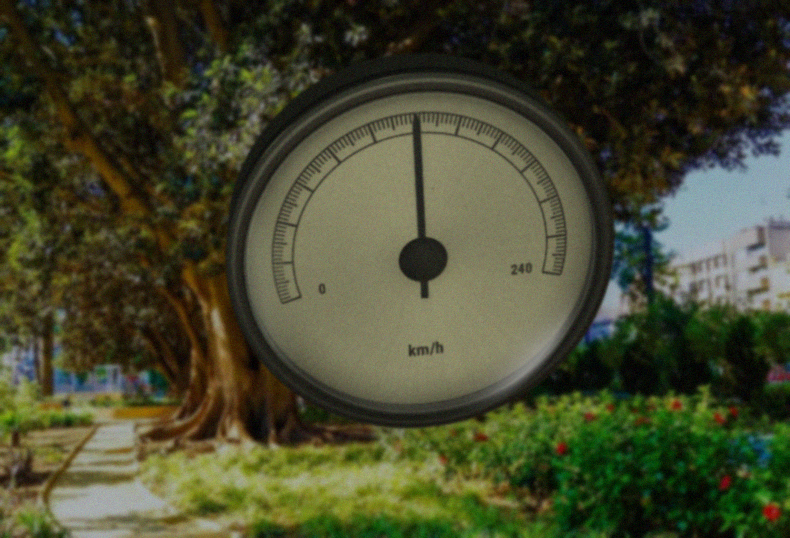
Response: 120 km/h
